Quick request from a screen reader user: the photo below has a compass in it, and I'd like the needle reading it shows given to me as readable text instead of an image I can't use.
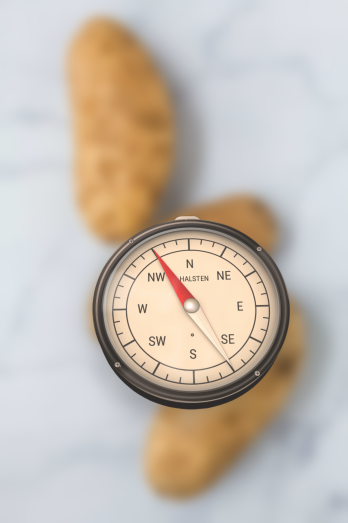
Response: 330 °
